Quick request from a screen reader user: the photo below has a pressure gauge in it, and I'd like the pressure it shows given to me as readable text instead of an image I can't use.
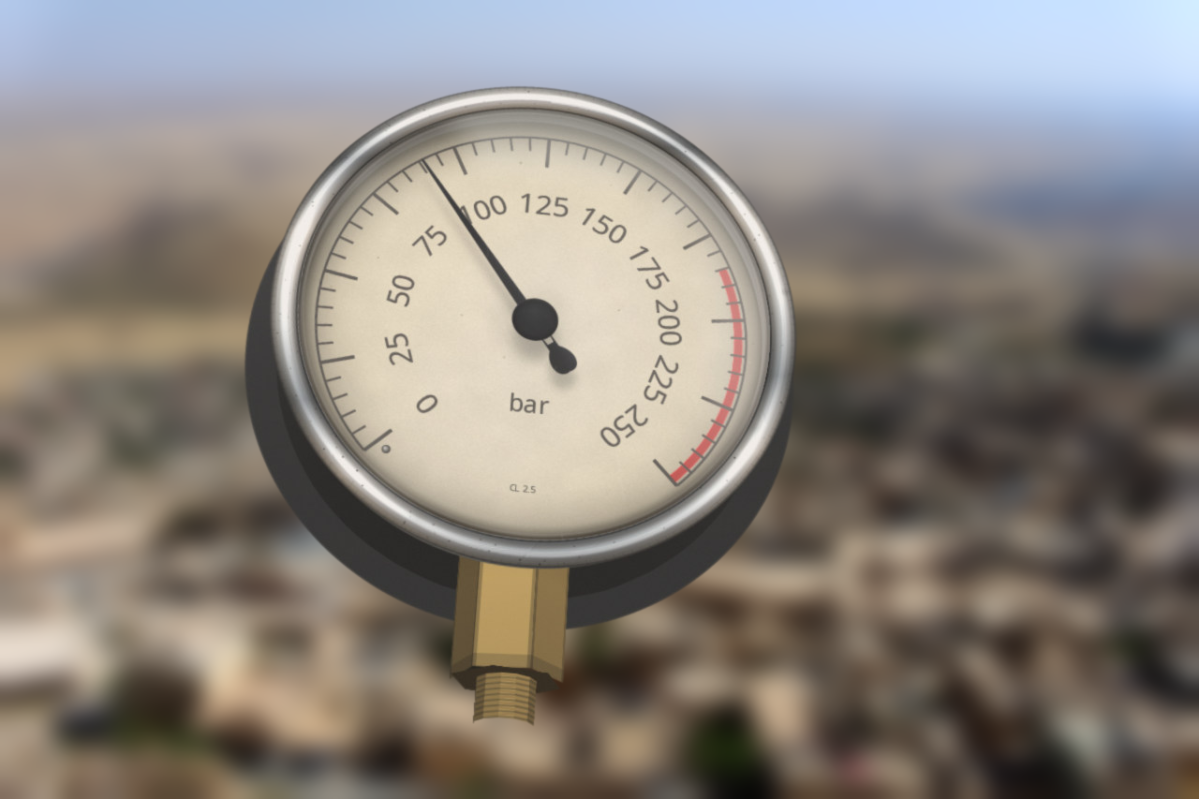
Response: 90 bar
